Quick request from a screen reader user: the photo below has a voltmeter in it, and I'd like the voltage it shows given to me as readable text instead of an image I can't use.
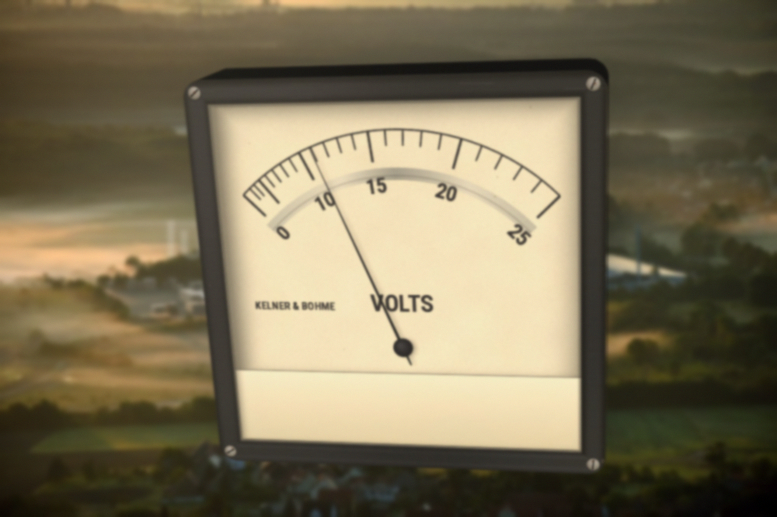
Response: 11 V
